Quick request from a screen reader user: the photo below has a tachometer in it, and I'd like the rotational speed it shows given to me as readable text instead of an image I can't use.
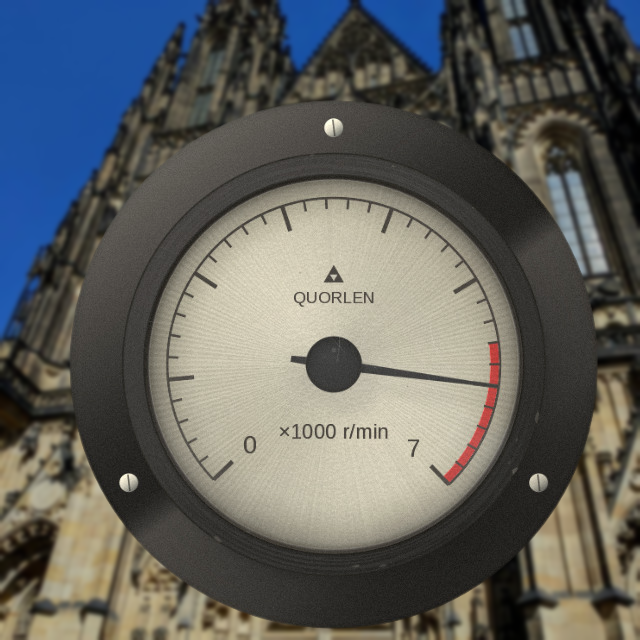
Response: 6000 rpm
